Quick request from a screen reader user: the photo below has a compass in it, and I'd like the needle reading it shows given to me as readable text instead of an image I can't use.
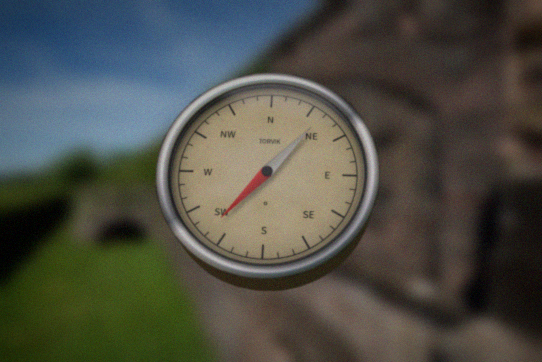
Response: 220 °
